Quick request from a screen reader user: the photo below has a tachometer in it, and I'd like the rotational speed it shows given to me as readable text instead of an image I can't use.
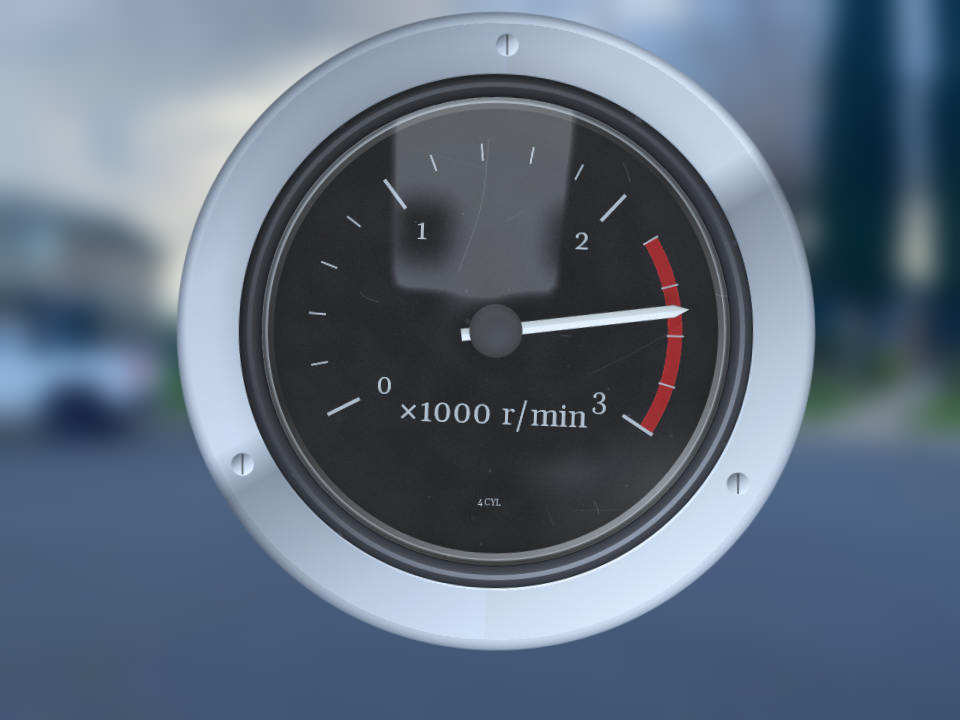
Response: 2500 rpm
